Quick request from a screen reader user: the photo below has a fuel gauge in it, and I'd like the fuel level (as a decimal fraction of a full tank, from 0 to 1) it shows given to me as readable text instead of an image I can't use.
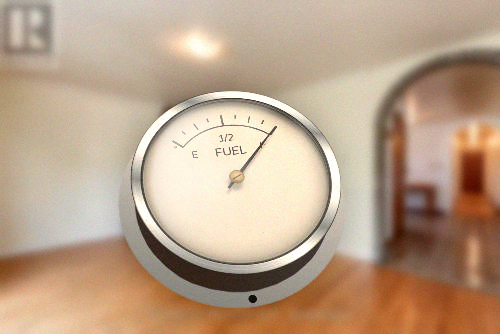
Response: 1
